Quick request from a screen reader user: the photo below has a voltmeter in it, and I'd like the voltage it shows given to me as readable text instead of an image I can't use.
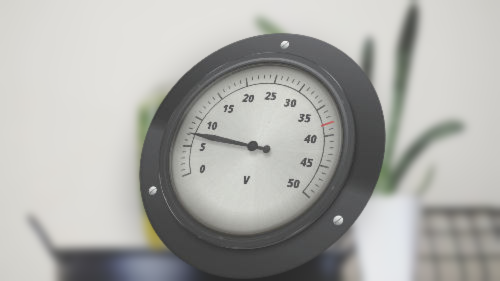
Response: 7 V
